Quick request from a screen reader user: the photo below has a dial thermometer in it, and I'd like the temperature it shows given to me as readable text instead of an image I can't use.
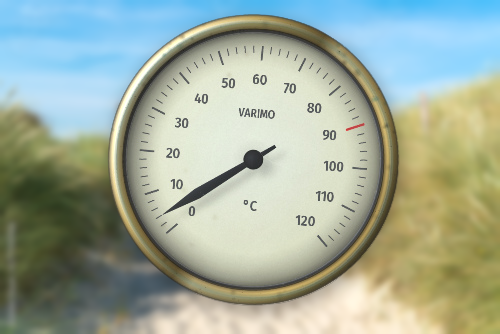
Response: 4 °C
